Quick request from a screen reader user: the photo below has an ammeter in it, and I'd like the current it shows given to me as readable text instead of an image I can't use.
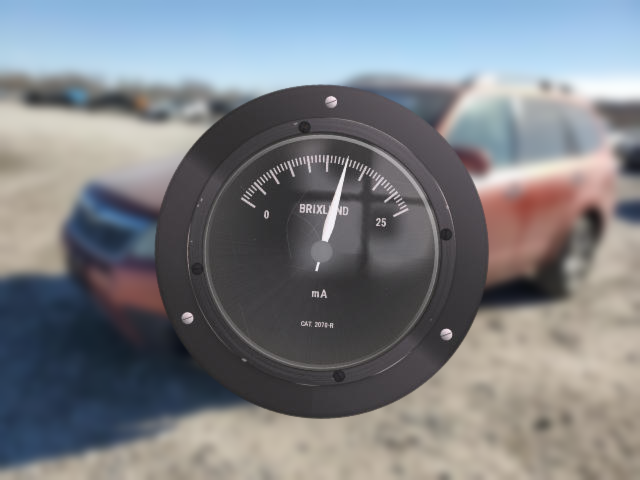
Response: 15 mA
